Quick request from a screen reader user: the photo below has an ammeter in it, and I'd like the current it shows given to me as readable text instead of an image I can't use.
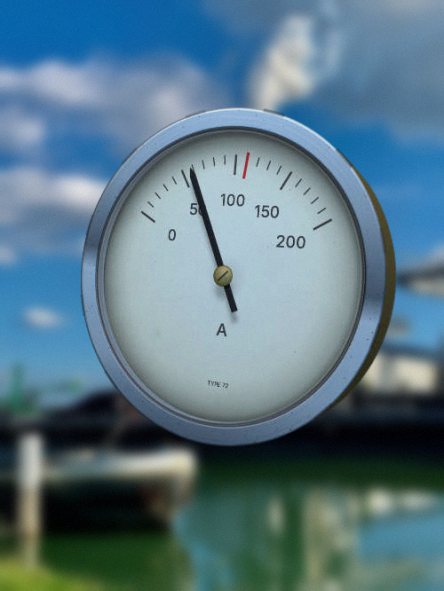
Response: 60 A
